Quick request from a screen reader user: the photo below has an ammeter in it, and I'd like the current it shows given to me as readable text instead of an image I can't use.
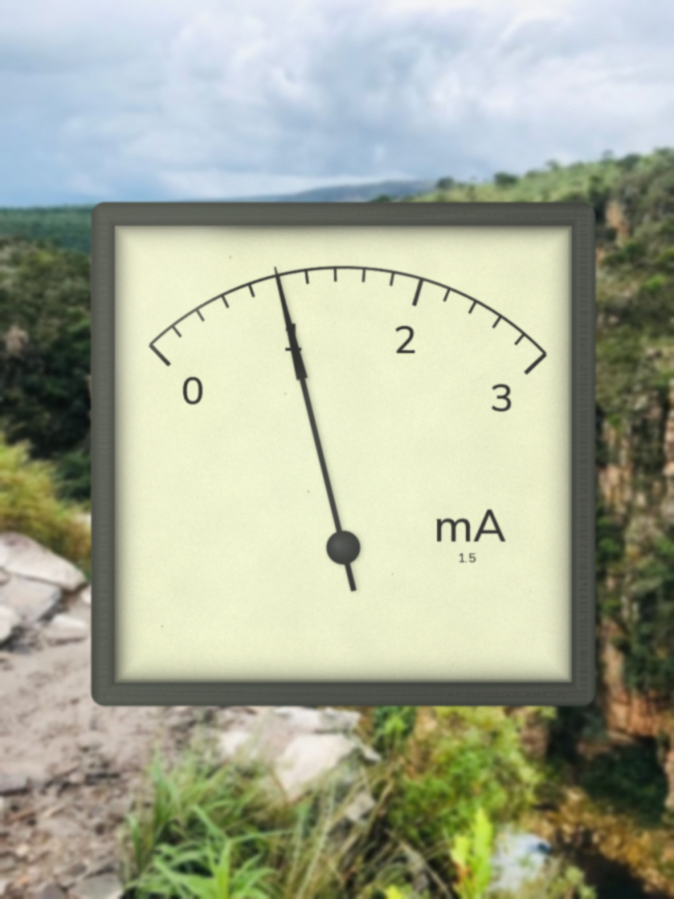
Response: 1 mA
